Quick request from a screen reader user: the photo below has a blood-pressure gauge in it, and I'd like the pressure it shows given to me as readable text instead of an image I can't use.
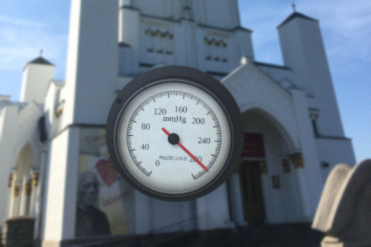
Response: 280 mmHg
